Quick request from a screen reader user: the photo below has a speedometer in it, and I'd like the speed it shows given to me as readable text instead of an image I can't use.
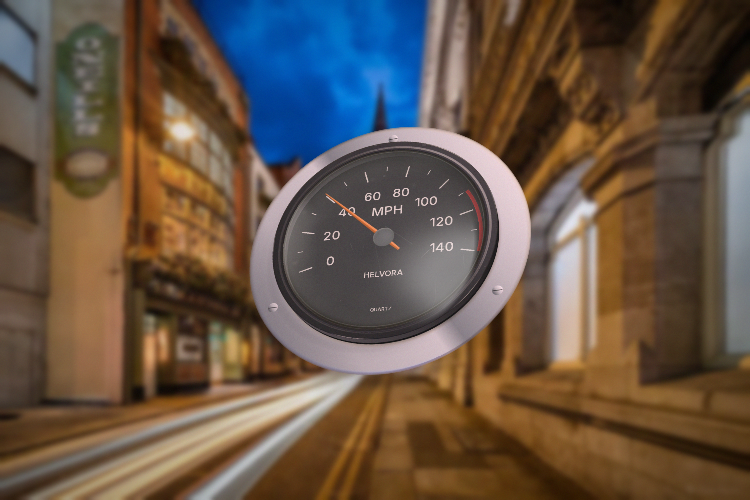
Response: 40 mph
